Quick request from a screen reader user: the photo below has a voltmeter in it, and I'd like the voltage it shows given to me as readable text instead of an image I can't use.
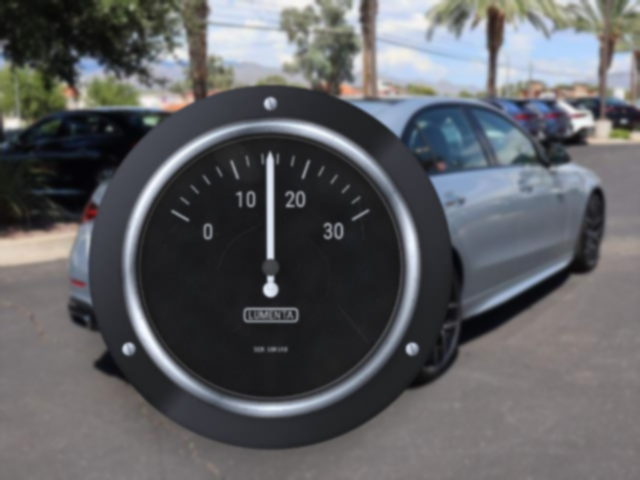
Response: 15 V
